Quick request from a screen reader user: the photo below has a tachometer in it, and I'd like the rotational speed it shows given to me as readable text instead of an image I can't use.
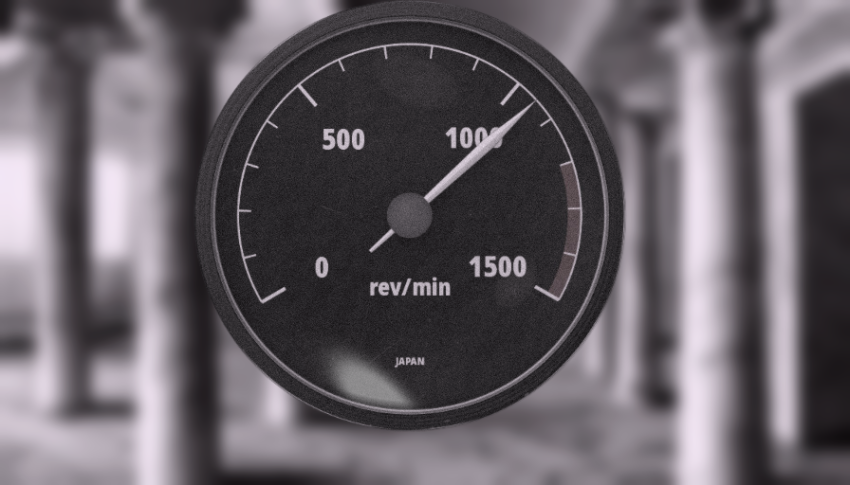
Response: 1050 rpm
